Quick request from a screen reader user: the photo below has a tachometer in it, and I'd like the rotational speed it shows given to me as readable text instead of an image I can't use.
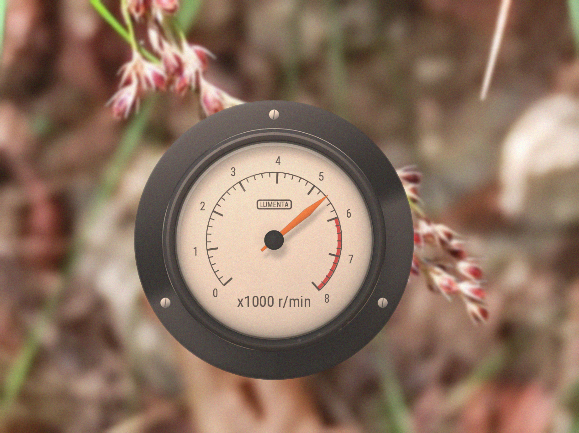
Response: 5400 rpm
